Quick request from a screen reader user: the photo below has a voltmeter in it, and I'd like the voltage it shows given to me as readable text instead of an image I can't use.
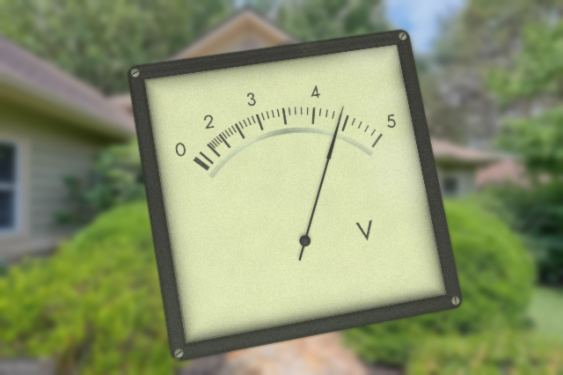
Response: 4.4 V
